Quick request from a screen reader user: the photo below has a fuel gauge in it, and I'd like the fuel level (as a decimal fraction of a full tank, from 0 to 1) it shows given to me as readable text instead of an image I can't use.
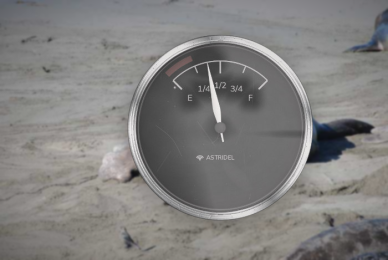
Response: 0.375
